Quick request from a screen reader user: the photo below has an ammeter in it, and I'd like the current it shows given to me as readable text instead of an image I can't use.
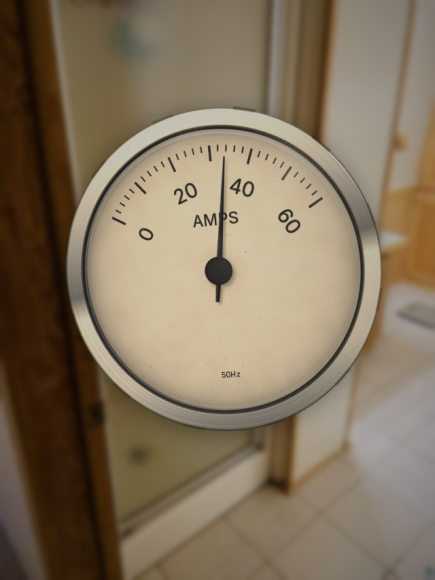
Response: 34 A
